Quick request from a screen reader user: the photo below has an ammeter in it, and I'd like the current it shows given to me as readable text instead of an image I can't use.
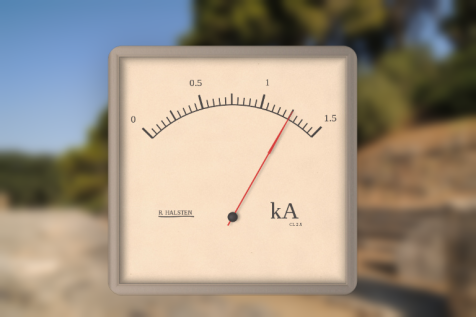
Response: 1.25 kA
